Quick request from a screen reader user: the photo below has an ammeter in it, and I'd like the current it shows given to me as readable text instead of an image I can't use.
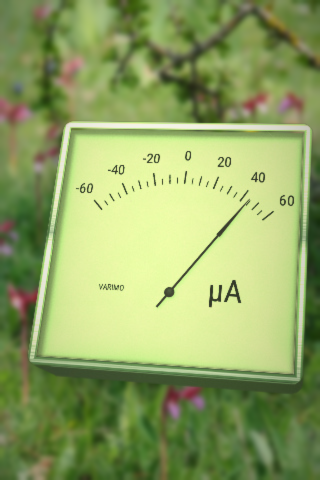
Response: 45 µA
